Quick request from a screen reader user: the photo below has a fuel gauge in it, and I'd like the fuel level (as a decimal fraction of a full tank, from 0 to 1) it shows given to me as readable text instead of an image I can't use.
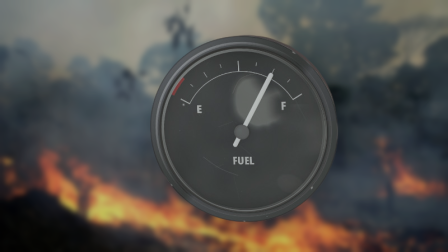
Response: 0.75
